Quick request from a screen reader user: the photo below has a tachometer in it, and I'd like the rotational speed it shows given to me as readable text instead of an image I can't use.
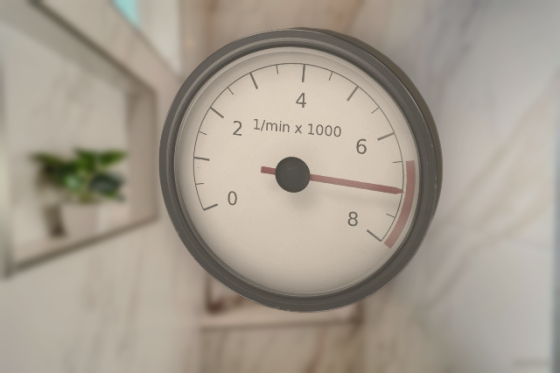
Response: 7000 rpm
